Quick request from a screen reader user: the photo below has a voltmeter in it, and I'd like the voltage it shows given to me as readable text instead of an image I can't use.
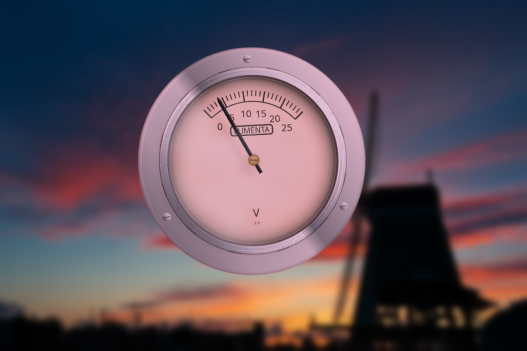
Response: 4 V
